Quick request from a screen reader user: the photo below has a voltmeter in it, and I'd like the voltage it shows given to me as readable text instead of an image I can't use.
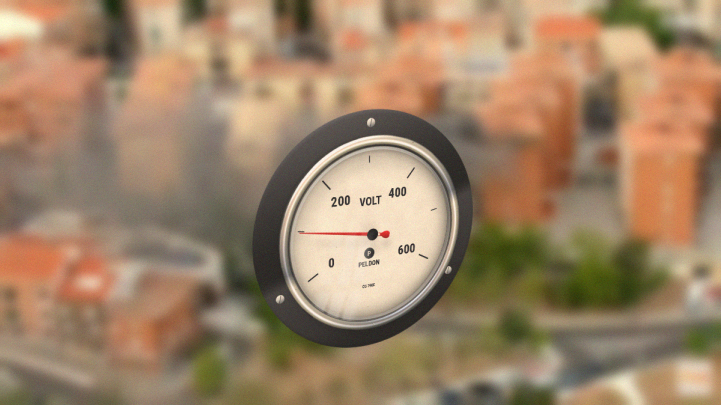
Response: 100 V
